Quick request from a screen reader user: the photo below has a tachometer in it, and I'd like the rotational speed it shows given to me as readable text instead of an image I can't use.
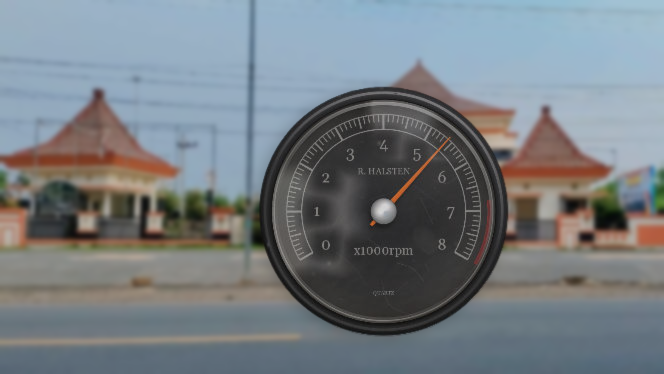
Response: 5400 rpm
